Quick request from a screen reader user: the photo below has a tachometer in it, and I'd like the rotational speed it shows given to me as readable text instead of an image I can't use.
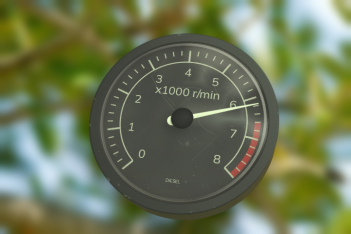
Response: 6200 rpm
